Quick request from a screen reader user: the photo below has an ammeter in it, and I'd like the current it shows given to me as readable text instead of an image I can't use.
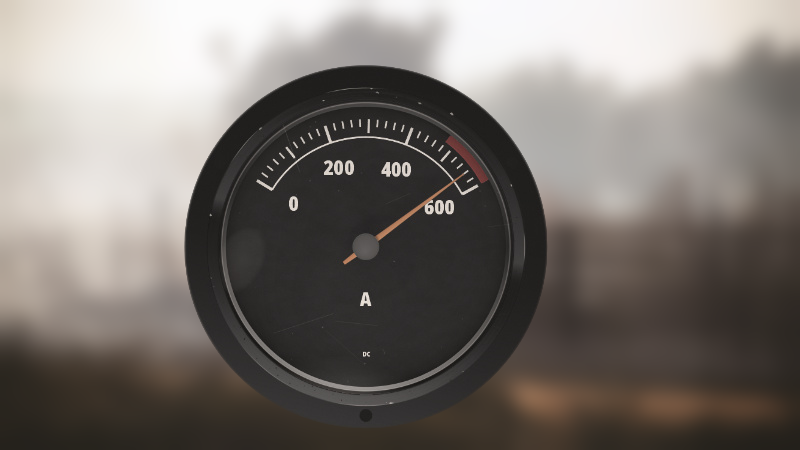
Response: 560 A
